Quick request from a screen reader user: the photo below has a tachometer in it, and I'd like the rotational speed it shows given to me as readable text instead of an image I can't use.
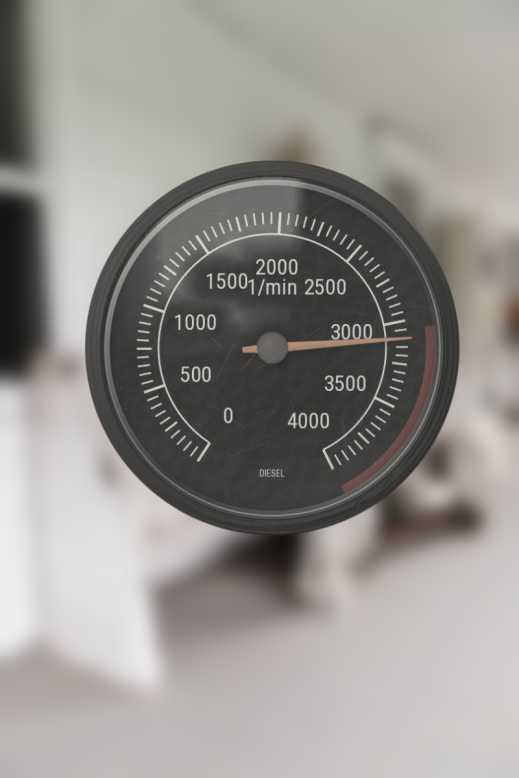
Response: 3100 rpm
